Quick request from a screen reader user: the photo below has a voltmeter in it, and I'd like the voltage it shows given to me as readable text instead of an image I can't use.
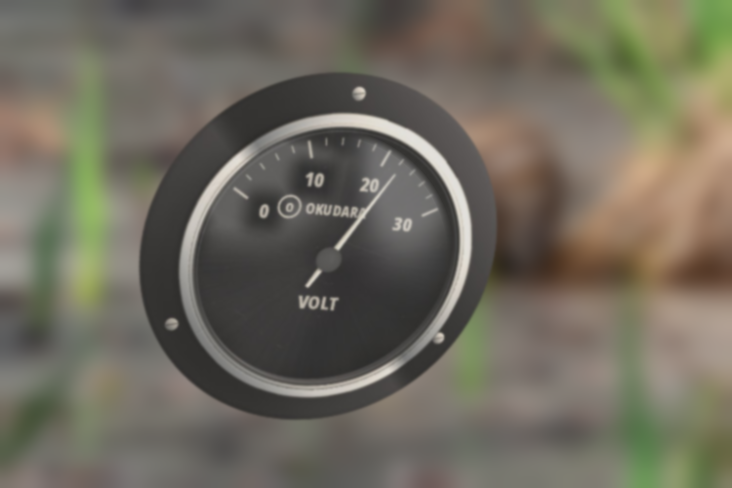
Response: 22 V
